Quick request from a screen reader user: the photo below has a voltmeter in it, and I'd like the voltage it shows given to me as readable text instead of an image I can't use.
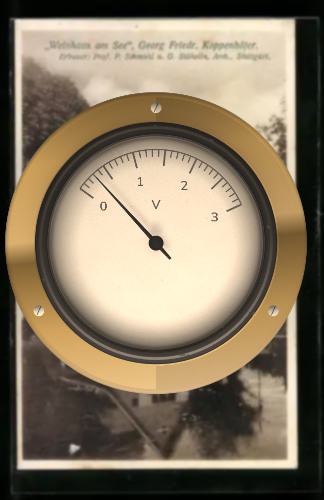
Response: 0.3 V
